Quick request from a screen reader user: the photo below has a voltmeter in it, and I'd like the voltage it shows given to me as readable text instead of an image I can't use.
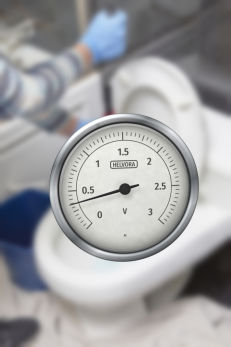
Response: 0.35 V
